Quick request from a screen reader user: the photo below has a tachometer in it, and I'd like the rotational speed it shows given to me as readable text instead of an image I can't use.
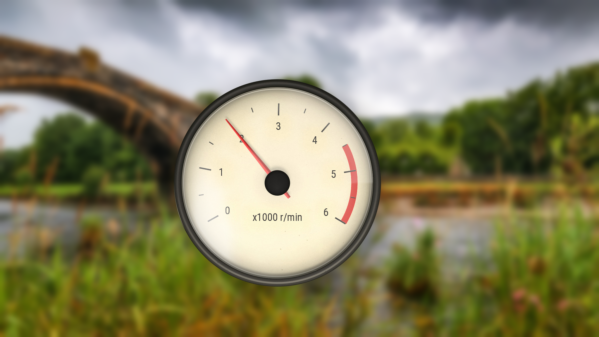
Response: 2000 rpm
